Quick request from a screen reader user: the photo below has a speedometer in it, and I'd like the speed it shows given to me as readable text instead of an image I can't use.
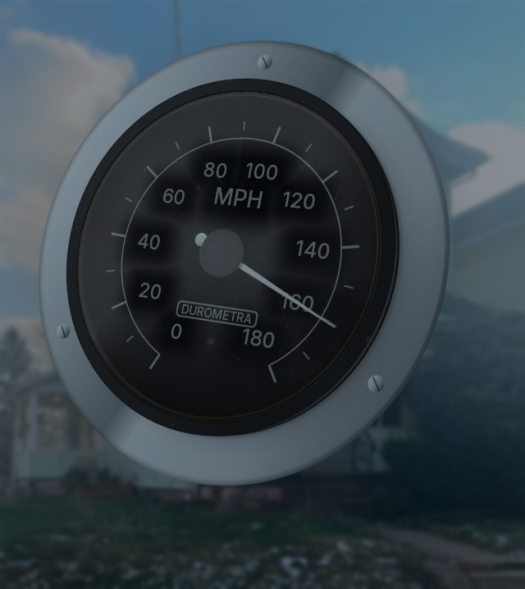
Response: 160 mph
